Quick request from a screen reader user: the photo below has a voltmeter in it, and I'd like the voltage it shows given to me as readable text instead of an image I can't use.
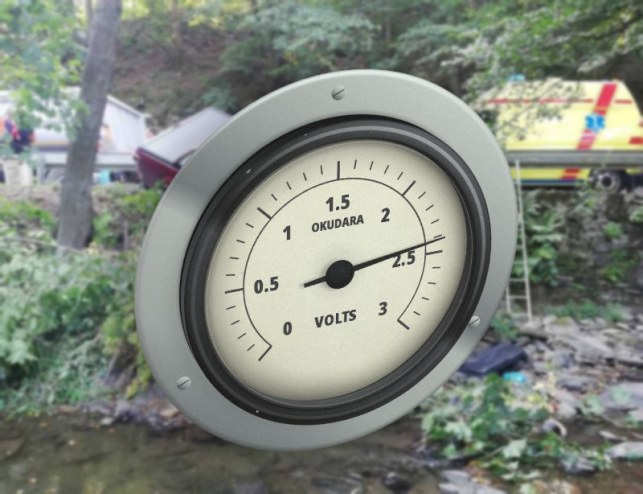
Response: 2.4 V
